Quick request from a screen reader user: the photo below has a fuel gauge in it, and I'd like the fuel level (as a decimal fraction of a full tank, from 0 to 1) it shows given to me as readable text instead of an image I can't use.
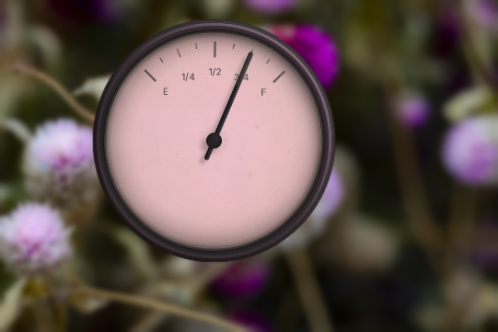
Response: 0.75
